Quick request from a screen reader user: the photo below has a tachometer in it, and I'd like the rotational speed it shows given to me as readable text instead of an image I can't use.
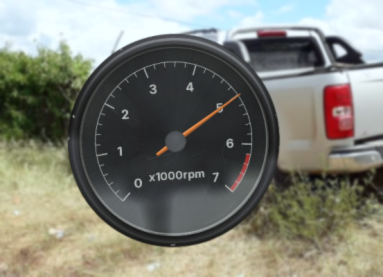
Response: 5000 rpm
